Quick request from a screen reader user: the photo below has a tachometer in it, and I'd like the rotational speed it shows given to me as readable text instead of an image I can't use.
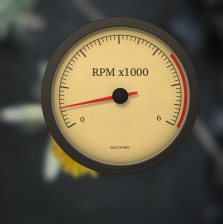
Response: 500 rpm
